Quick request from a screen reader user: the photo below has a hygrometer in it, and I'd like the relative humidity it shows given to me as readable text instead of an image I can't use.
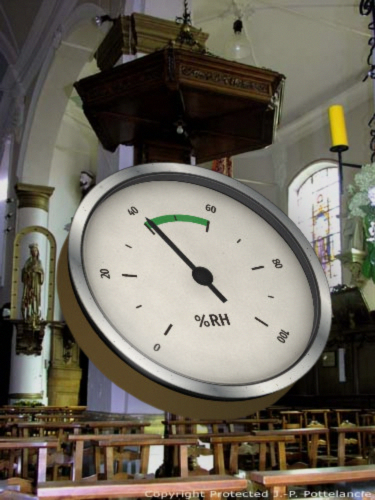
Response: 40 %
